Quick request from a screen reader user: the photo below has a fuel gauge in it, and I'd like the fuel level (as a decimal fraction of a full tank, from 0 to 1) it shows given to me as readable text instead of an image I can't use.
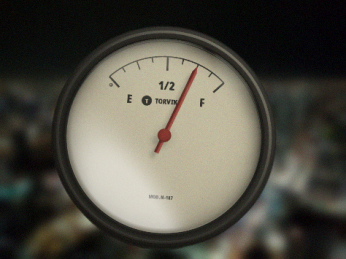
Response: 0.75
